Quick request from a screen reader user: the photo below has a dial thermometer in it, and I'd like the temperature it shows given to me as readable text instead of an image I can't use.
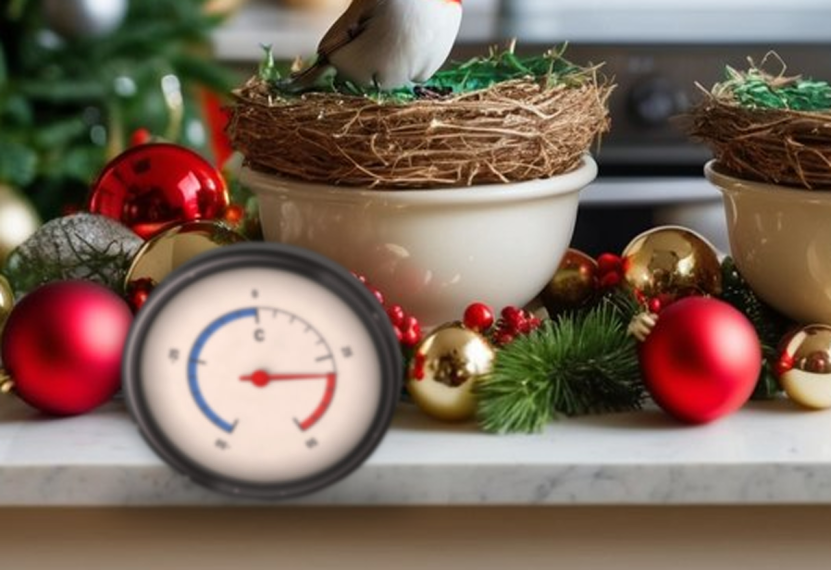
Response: 30 °C
